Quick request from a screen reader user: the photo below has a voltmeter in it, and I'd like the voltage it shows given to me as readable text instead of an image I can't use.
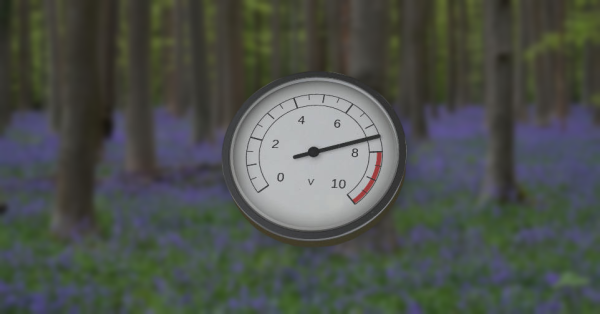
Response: 7.5 V
